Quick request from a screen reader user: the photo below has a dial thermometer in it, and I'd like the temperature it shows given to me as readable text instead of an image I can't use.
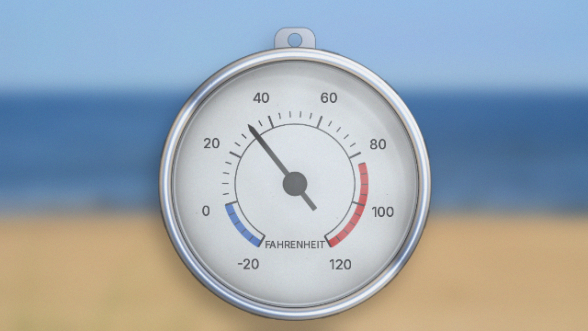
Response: 32 °F
